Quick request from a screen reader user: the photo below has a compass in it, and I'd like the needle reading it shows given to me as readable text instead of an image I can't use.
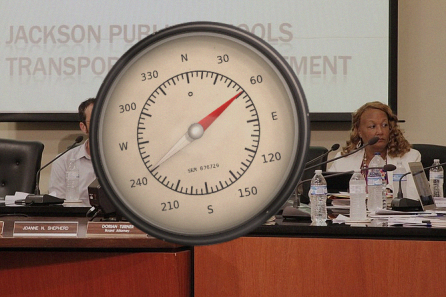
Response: 60 °
